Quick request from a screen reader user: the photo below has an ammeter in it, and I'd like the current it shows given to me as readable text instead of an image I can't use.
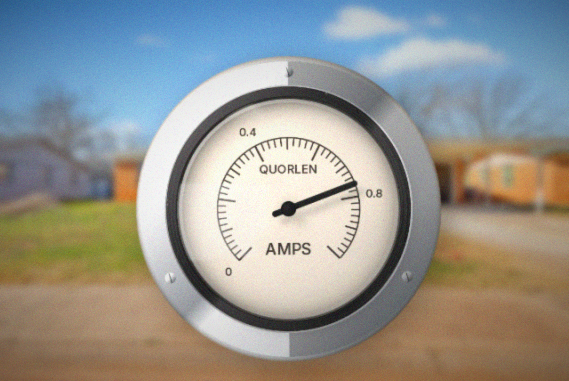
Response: 0.76 A
